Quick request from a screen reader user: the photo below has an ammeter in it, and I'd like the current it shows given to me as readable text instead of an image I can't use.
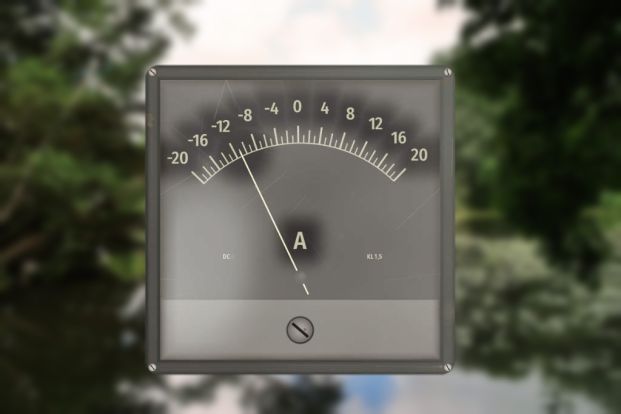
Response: -11 A
